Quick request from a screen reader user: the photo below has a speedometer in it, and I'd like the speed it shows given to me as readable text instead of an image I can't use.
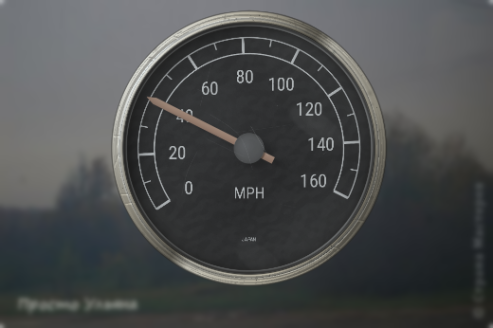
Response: 40 mph
